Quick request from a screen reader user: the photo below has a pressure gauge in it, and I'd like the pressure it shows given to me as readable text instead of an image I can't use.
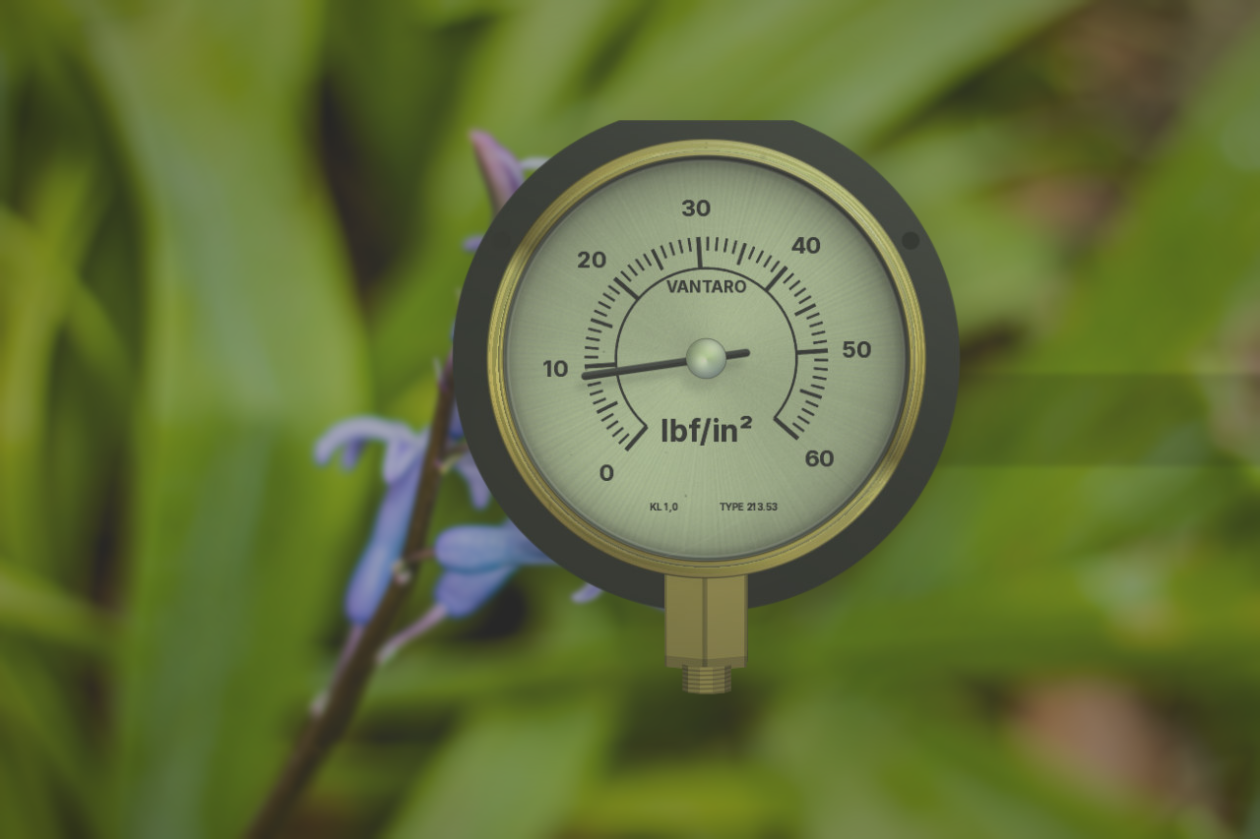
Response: 9 psi
